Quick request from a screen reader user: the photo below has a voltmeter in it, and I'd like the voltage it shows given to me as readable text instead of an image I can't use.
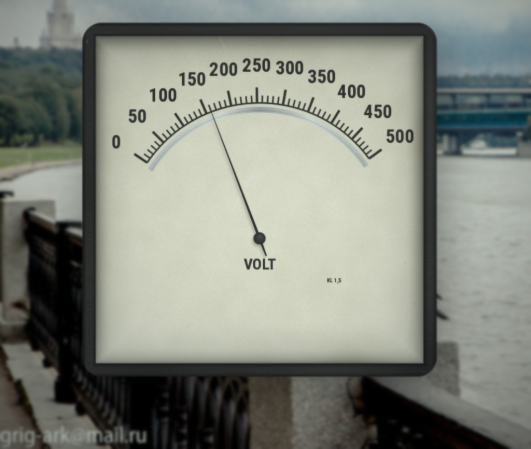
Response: 160 V
